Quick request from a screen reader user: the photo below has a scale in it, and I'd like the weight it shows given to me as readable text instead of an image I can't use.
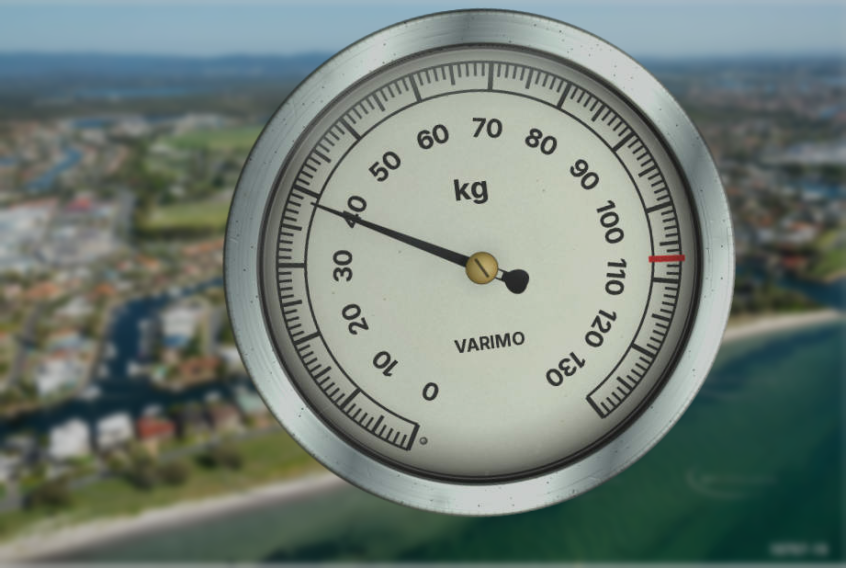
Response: 39 kg
